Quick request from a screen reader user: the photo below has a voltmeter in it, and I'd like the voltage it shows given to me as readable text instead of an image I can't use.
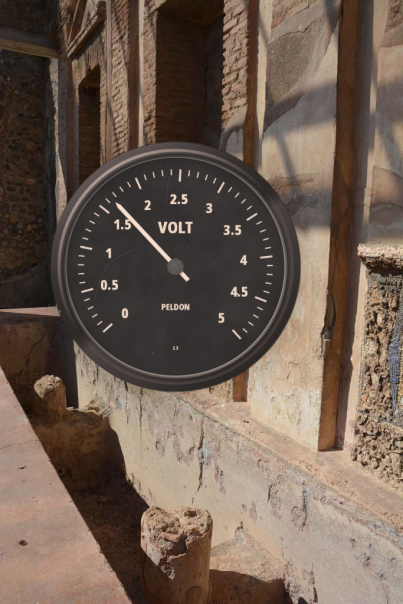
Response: 1.65 V
